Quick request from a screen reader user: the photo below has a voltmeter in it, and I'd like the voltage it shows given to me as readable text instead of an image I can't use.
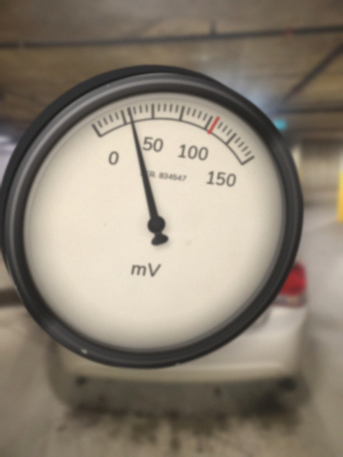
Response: 30 mV
